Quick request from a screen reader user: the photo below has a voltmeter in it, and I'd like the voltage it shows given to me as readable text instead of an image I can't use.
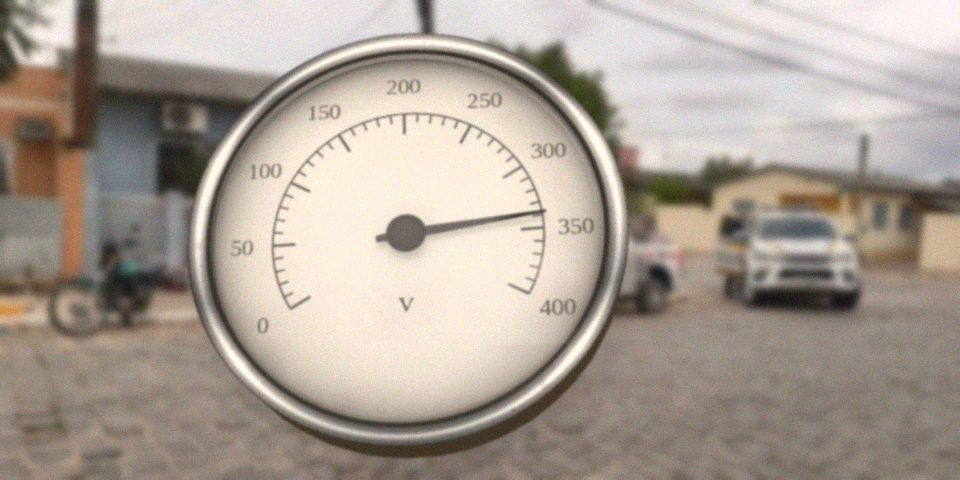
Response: 340 V
